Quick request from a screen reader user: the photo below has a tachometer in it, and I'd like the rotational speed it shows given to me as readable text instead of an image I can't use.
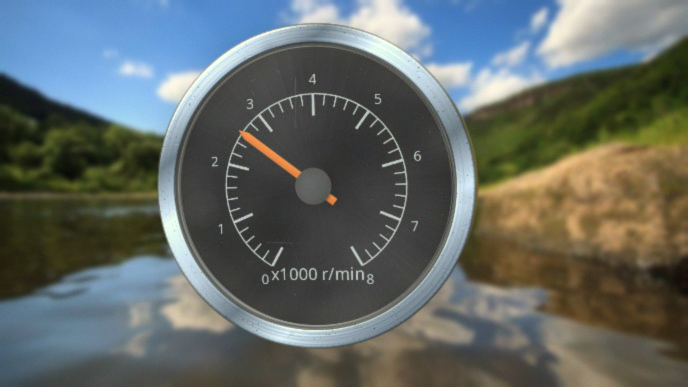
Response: 2600 rpm
